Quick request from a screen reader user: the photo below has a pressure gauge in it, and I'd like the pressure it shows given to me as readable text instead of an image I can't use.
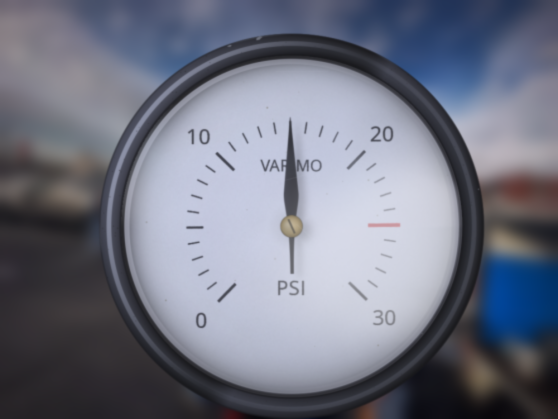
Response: 15 psi
